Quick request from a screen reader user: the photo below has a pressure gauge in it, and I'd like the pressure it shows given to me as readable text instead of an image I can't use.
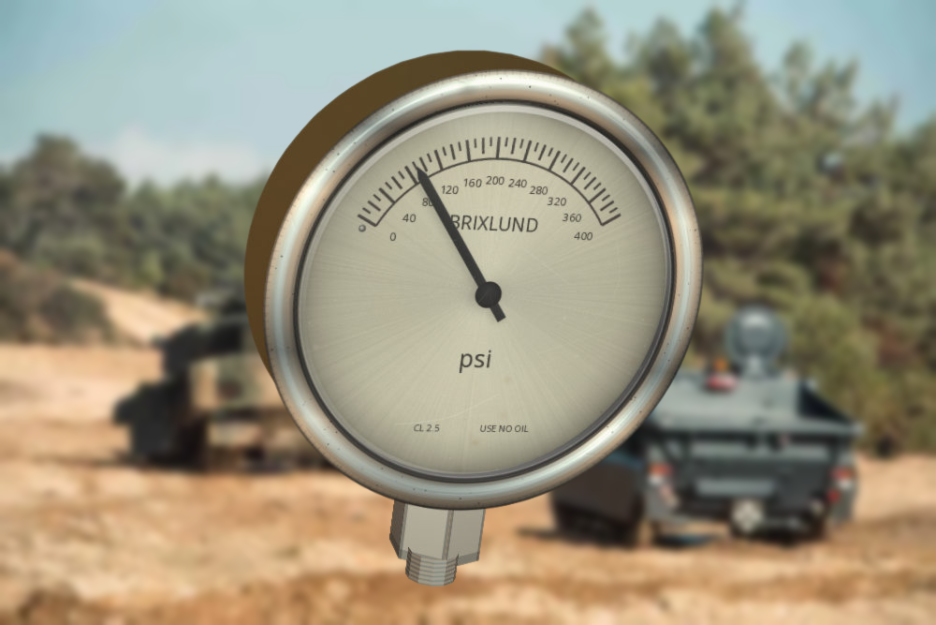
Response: 90 psi
